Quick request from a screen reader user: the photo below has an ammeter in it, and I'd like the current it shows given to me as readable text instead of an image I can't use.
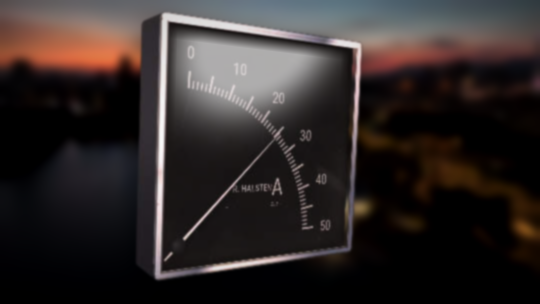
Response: 25 A
